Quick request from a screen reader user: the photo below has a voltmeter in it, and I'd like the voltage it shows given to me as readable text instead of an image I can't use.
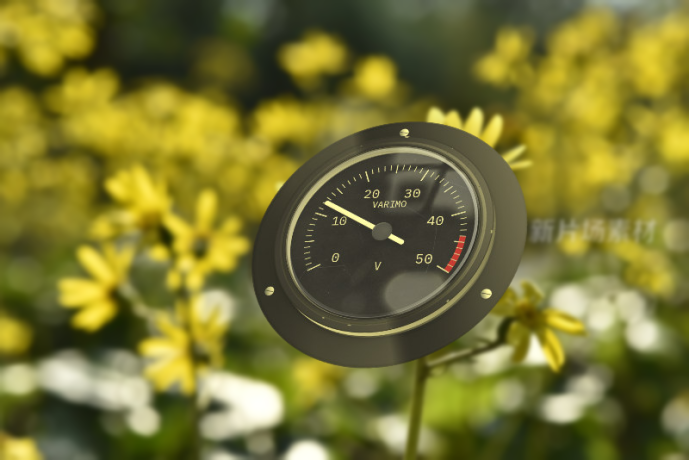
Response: 12 V
